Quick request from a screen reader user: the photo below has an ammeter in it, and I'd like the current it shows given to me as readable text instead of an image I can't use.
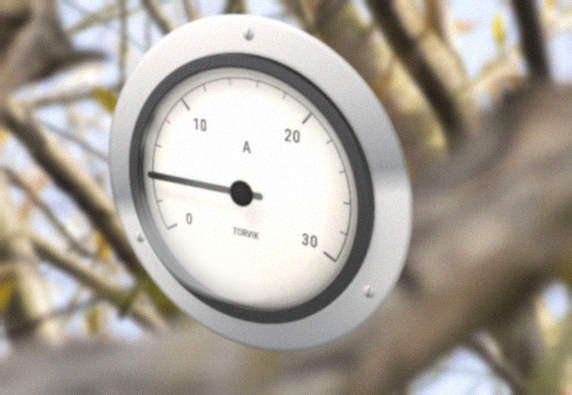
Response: 4 A
